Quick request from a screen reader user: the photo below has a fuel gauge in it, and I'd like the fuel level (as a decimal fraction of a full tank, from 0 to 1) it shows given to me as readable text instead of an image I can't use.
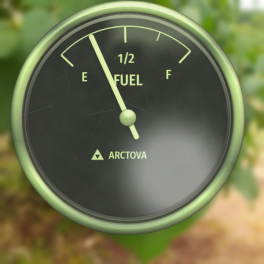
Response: 0.25
